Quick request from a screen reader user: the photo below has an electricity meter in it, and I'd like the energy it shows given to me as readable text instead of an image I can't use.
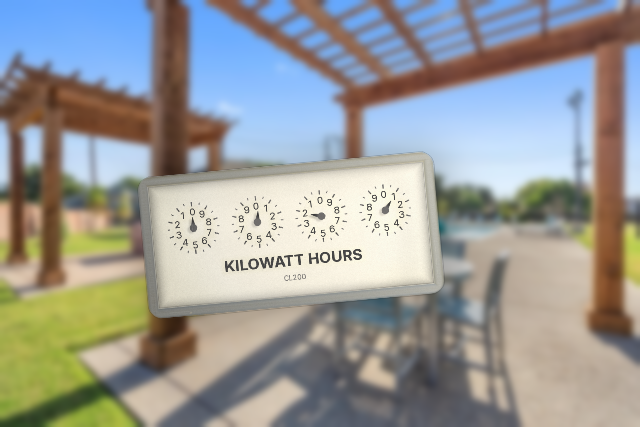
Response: 21 kWh
